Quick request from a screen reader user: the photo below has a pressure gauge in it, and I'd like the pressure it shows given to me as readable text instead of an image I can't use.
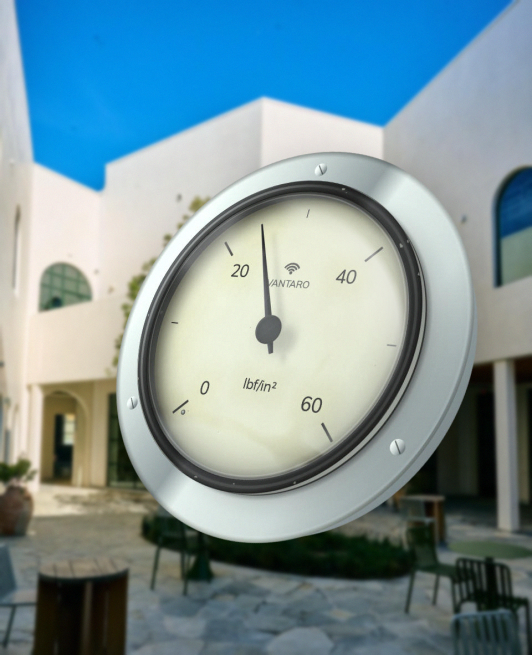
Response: 25 psi
